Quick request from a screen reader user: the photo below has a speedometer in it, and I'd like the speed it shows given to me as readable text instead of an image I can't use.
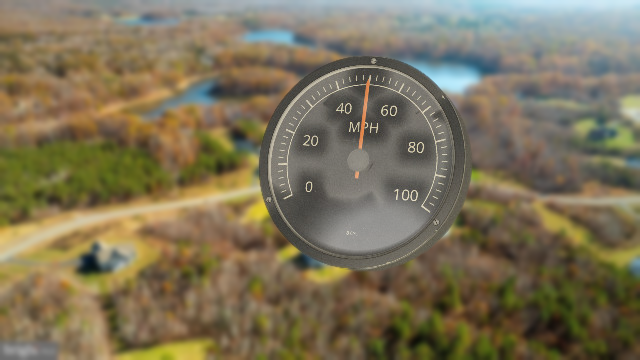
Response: 50 mph
